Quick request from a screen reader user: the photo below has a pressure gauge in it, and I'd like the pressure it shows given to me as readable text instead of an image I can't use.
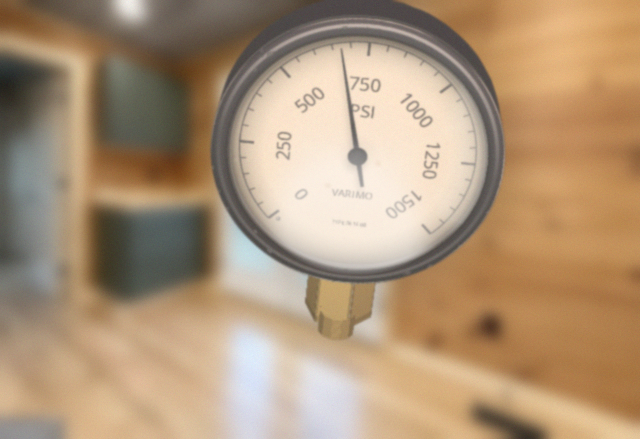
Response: 675 psi
